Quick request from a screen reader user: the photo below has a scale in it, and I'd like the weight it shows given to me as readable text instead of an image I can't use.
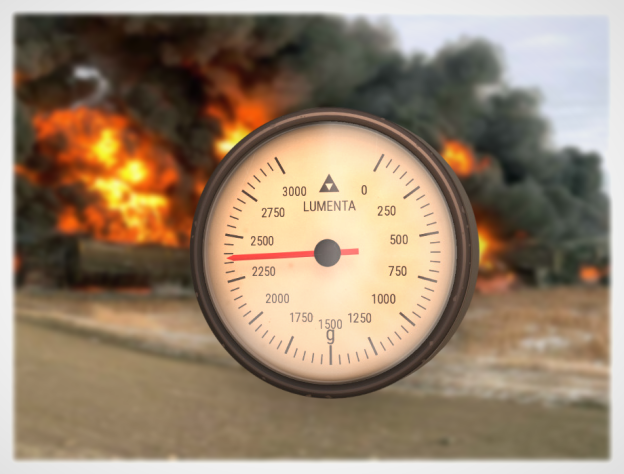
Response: 2375 g
